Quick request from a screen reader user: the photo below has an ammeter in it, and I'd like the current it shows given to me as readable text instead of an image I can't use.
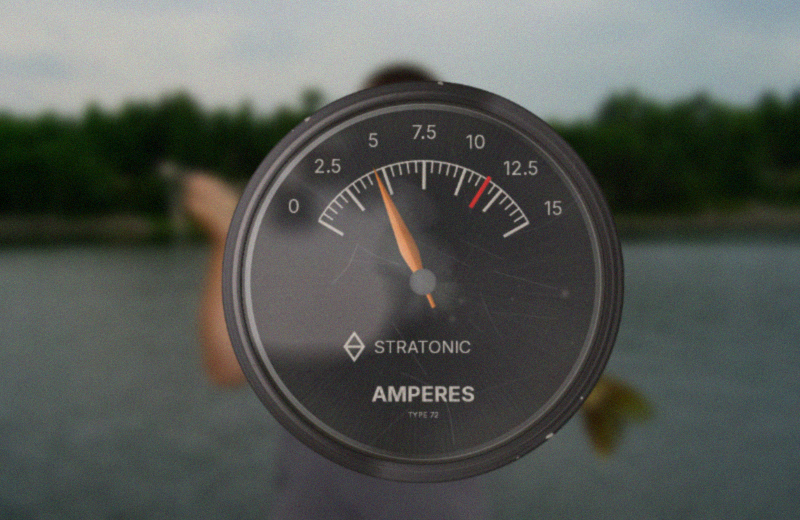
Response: 4.5 A
